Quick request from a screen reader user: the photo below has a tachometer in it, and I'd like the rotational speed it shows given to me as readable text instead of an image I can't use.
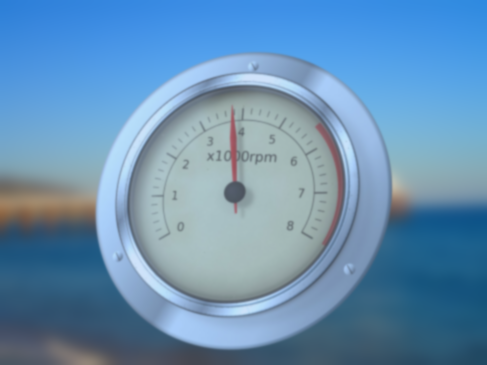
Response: 3800 rpm
